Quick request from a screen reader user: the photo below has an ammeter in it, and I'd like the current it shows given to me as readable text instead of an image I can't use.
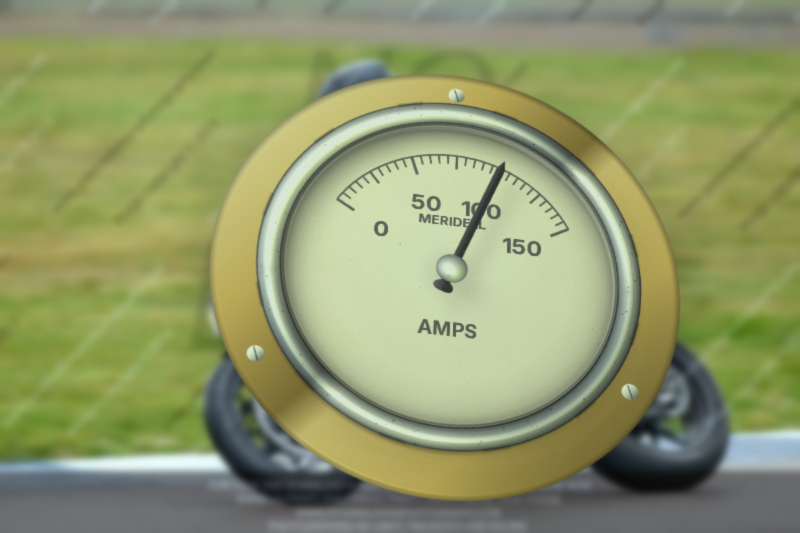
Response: 100 A
